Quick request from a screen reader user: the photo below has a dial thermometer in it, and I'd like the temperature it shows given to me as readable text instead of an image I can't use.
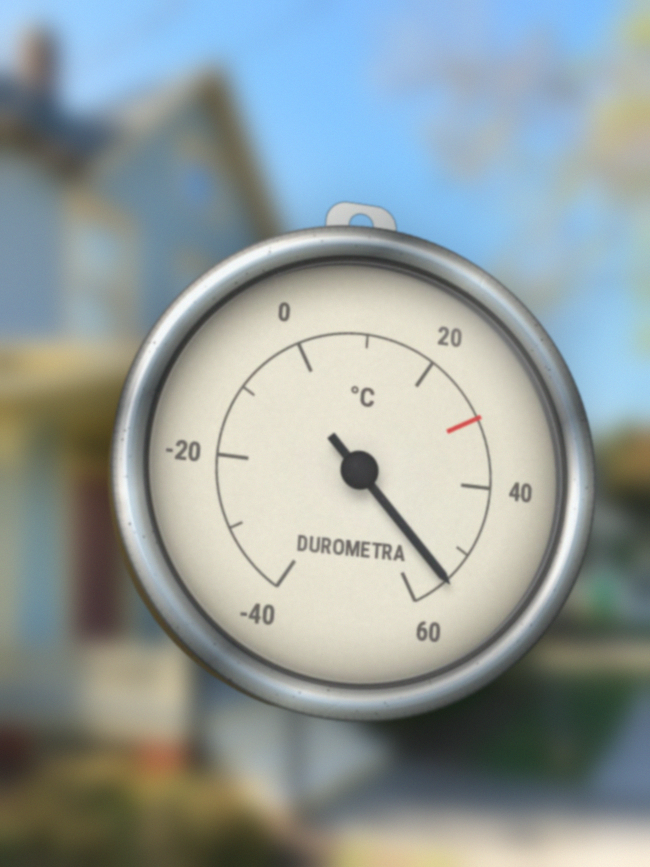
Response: 55 °C
